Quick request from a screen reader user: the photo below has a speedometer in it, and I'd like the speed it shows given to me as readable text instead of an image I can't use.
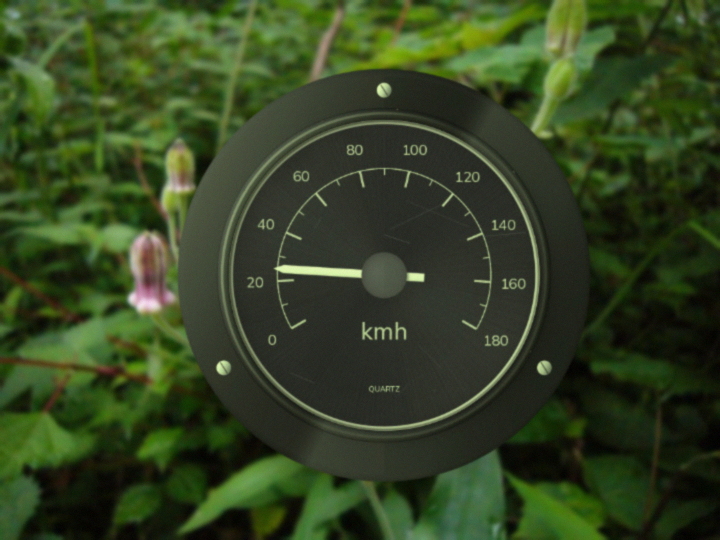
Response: 25 km/h
